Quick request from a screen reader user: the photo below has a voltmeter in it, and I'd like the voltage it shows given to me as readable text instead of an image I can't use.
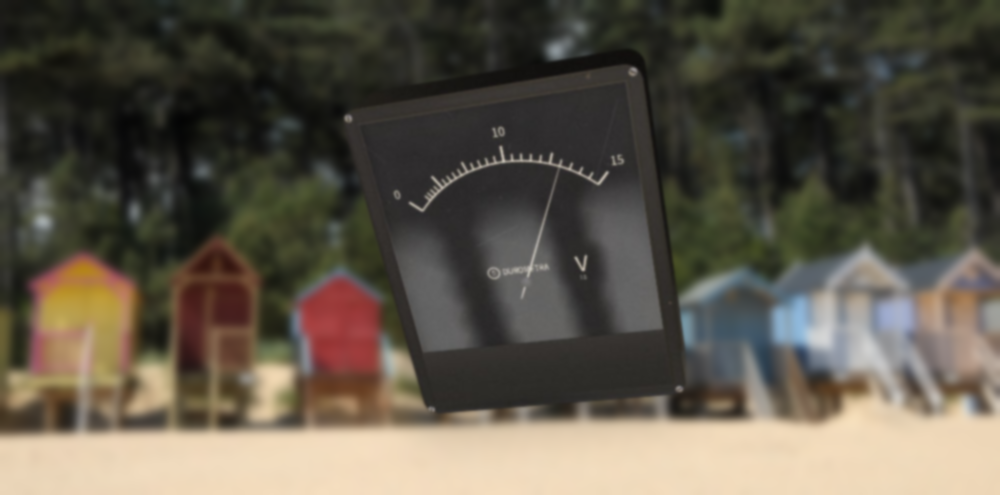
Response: 13 V
